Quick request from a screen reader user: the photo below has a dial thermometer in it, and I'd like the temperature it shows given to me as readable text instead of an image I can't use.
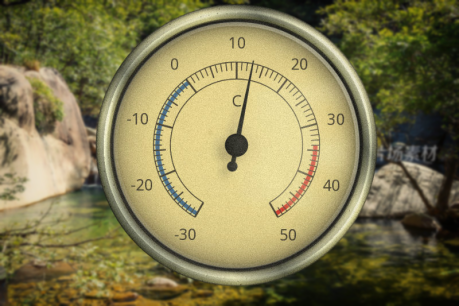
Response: 13 °C
